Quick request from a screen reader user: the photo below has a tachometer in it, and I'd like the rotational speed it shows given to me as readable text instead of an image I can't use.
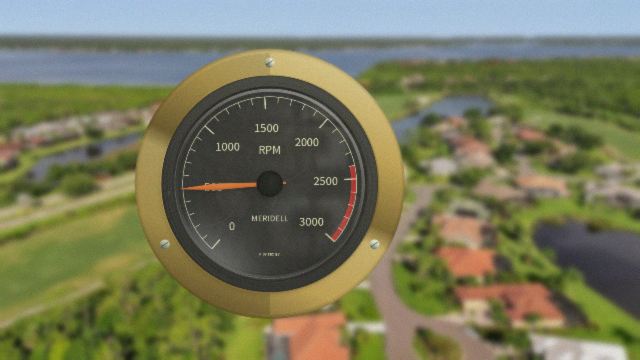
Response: 500 rpm
